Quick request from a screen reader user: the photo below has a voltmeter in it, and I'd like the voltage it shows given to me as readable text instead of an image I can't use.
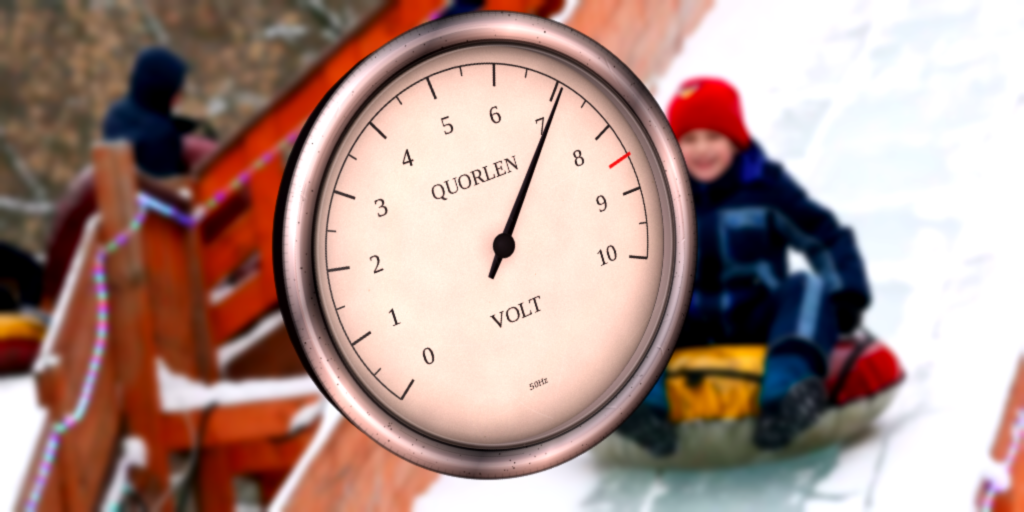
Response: 7 V
